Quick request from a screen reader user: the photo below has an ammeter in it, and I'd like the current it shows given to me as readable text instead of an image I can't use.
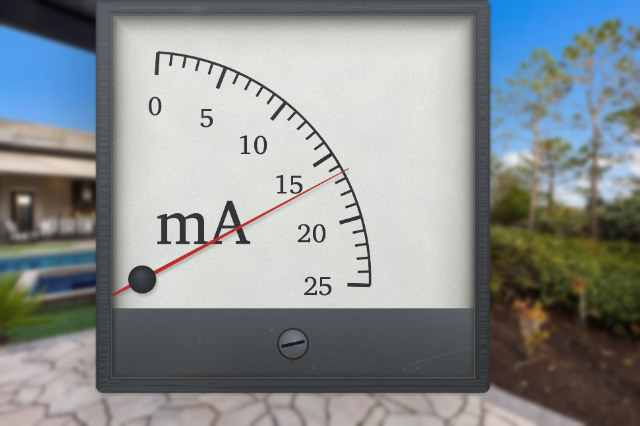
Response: 16.5 mA
